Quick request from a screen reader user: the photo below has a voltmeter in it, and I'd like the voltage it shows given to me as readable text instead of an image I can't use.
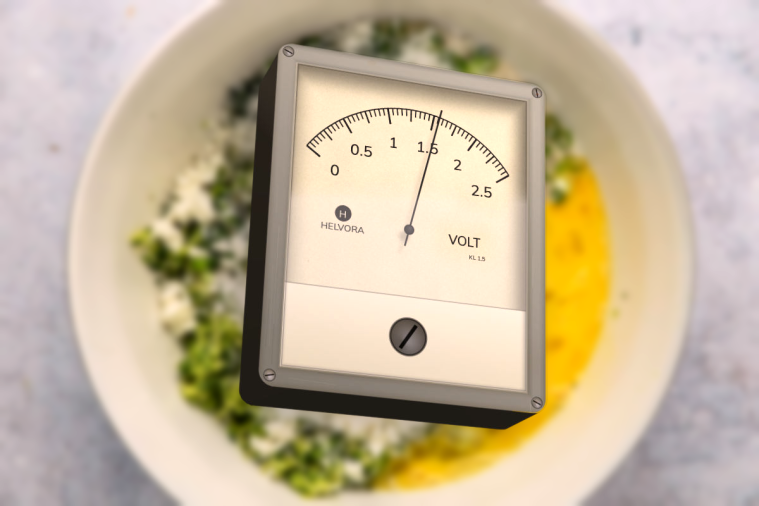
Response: 1.55 V
